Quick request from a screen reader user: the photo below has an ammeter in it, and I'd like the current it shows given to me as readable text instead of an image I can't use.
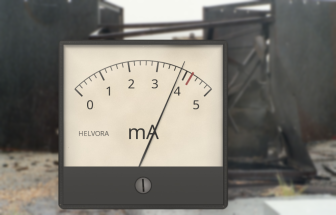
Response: 3.8 mA
